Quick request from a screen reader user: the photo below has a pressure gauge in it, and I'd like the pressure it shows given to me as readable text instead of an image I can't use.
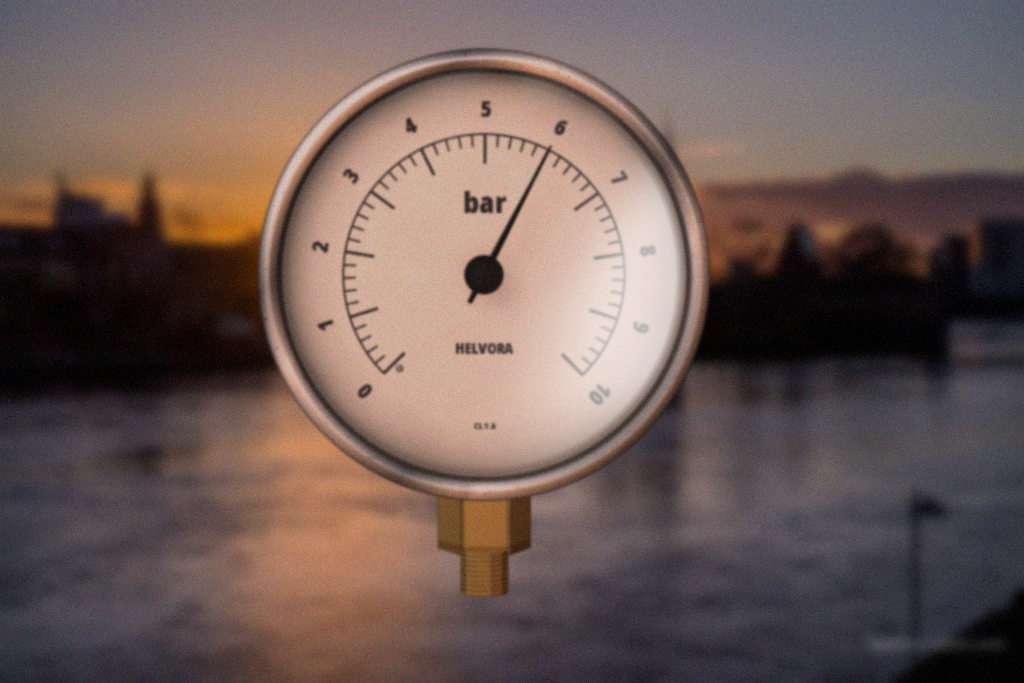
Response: 6 bar
